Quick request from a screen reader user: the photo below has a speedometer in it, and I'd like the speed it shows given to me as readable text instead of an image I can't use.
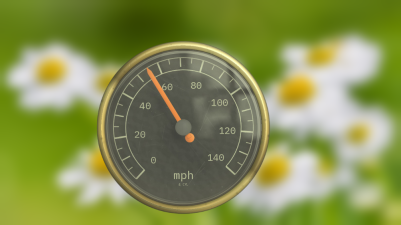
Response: 55 mph
